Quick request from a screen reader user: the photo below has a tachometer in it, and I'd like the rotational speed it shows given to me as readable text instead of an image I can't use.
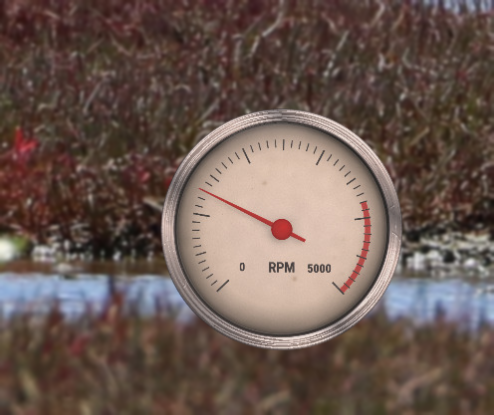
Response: 1300 rpm
